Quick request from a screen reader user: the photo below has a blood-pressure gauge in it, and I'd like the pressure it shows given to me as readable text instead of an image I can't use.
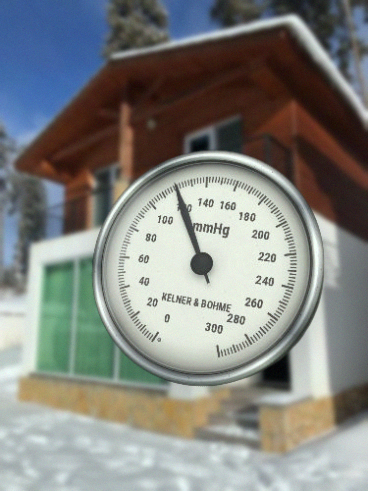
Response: 120 mmHg
